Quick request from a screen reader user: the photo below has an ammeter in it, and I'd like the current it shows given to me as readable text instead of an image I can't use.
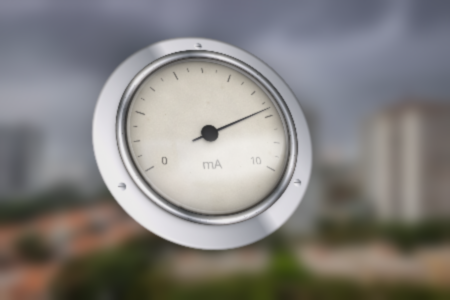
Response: 7.75 mA
